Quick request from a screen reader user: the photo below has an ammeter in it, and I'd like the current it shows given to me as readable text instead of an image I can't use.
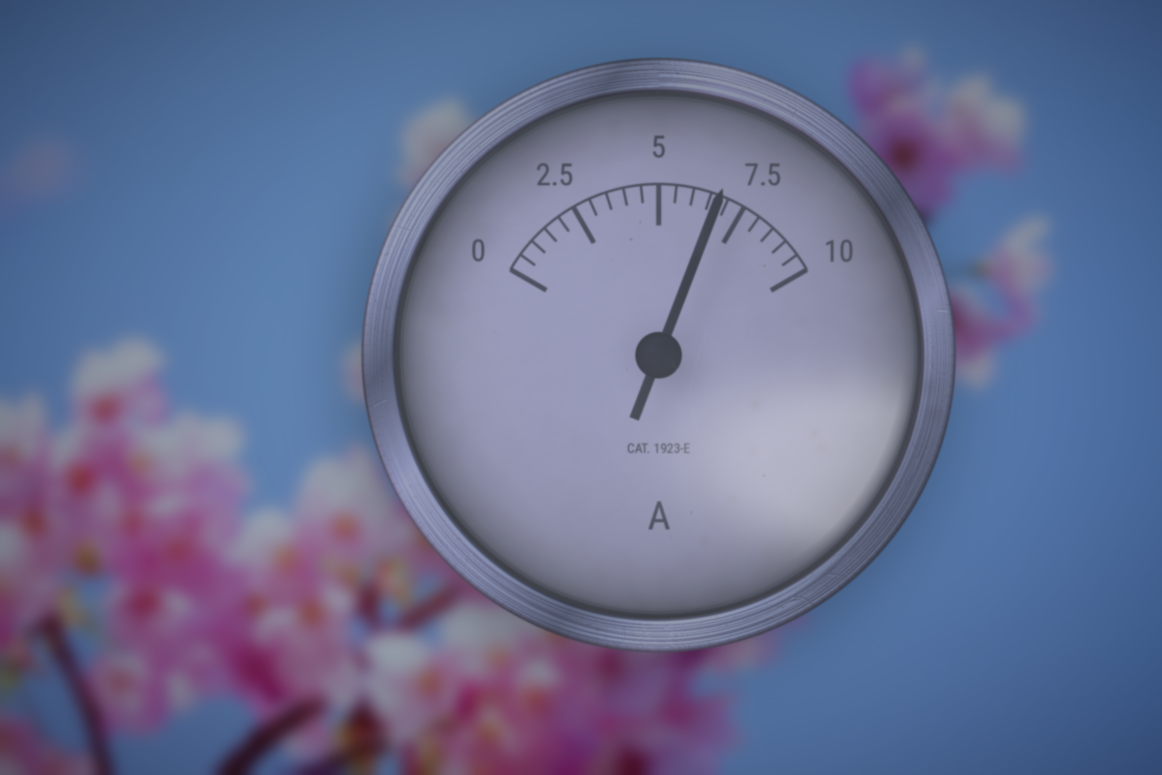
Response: 6.75 A
